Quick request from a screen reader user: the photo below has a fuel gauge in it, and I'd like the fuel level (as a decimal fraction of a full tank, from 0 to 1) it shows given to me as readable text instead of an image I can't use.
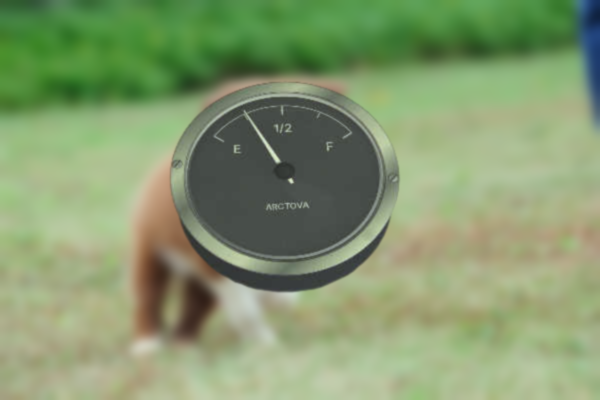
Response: 0.25
